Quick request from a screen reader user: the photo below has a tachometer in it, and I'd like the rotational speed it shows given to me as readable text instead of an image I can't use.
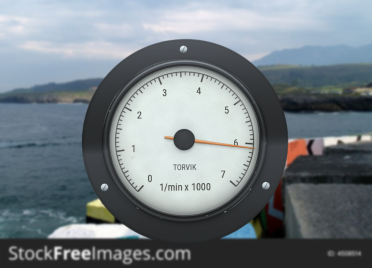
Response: 6100 rpm
